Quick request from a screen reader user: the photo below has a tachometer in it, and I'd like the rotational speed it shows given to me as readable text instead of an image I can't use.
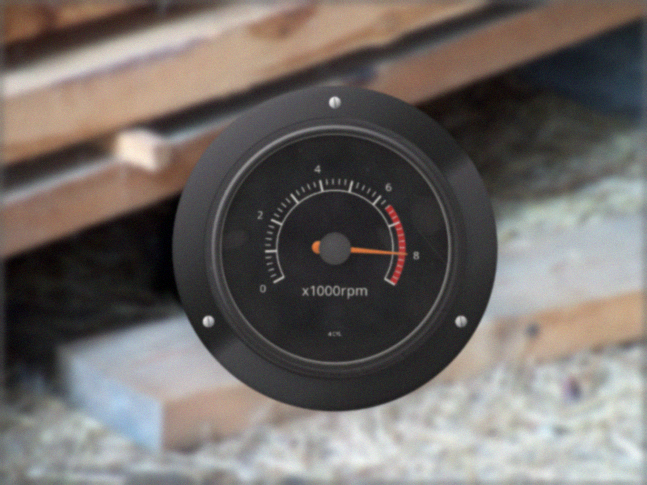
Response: 8000 rpm
